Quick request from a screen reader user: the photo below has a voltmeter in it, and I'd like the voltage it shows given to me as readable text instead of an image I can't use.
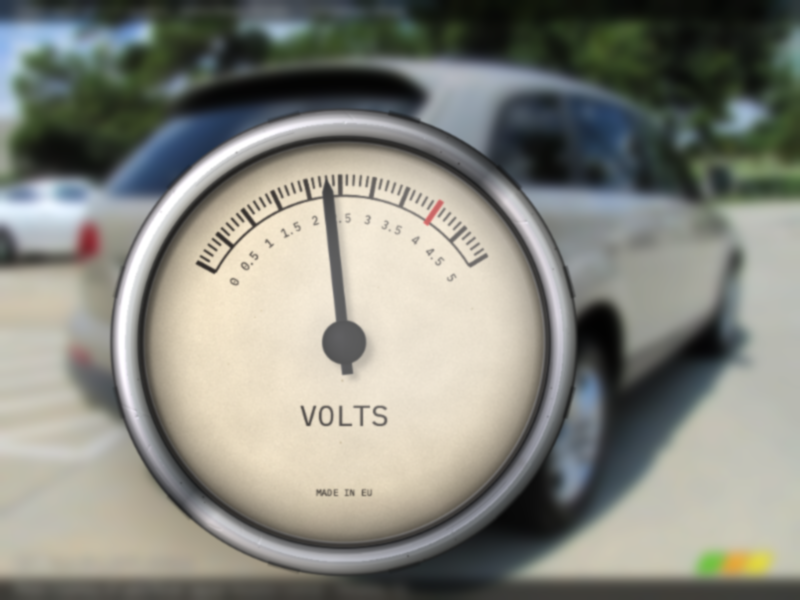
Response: 2.3 V
